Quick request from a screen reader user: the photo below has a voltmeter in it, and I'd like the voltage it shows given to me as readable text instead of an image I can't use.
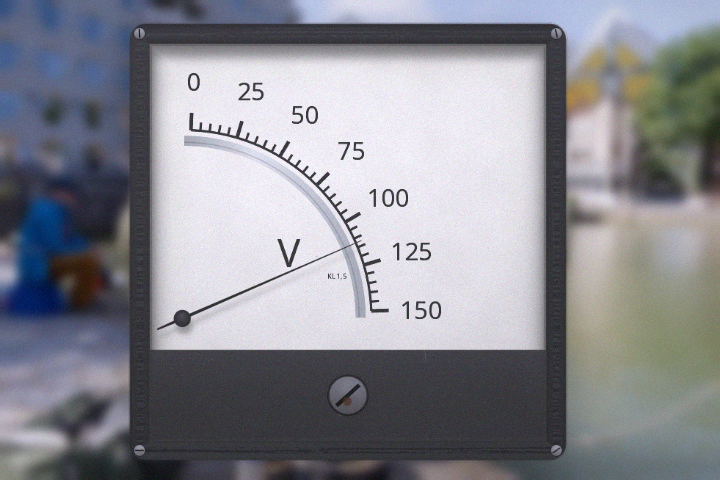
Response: 112.5 V
